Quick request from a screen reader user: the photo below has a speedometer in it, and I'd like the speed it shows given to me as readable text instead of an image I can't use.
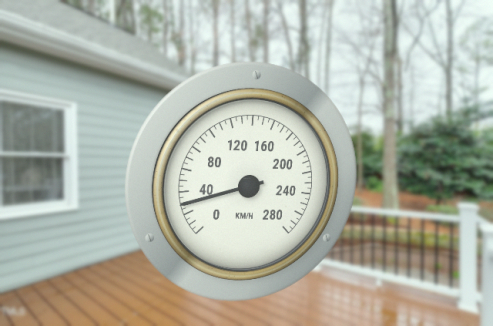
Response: 30 km/h
